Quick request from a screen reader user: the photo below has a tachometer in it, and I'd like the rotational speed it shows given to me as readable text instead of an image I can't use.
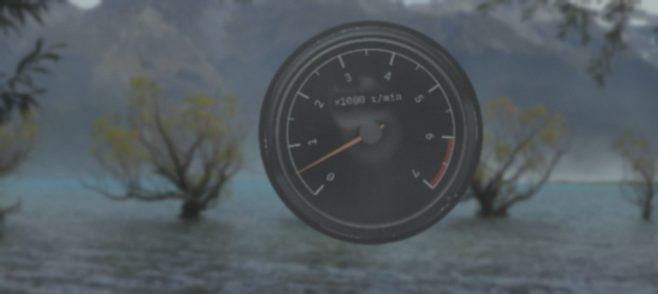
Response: 500 rpm
